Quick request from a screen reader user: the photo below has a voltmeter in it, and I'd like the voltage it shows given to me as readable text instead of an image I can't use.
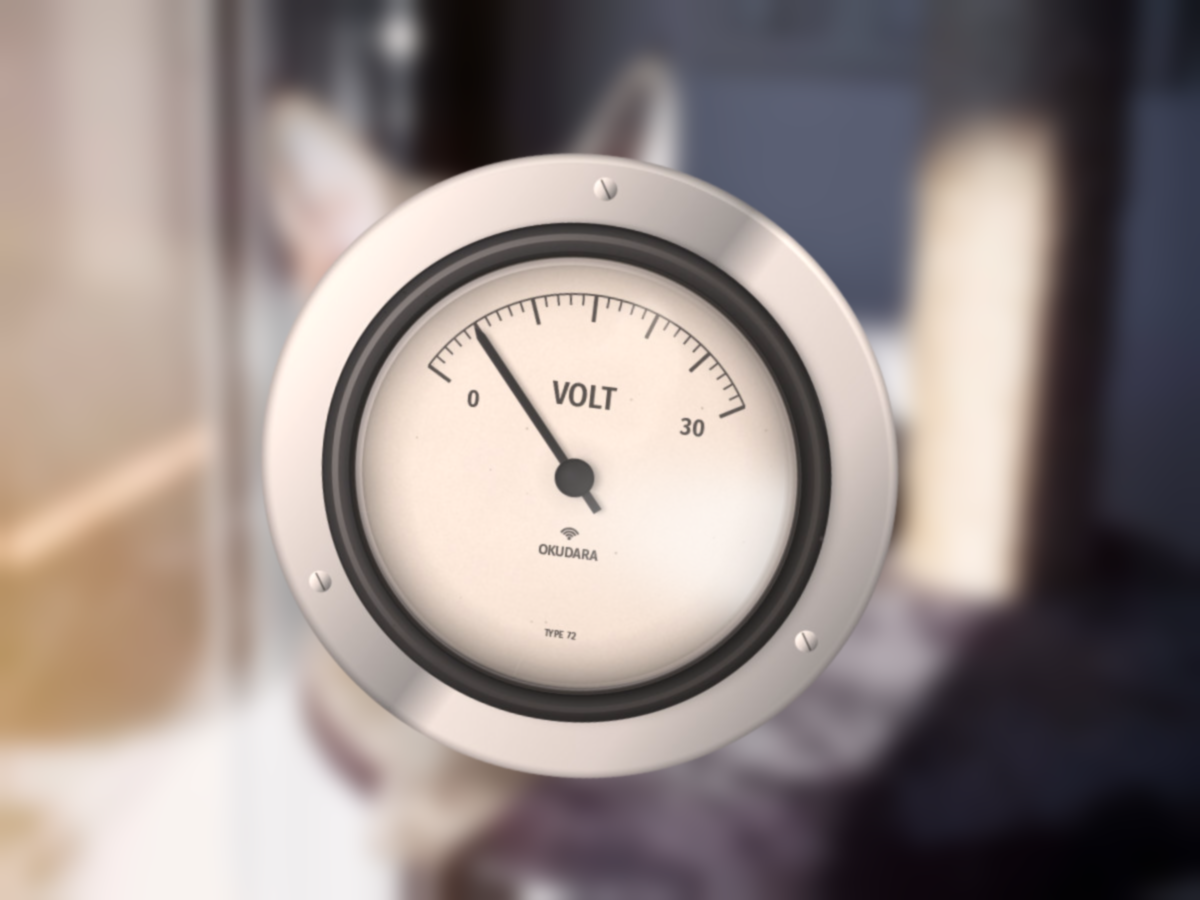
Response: 5 V
